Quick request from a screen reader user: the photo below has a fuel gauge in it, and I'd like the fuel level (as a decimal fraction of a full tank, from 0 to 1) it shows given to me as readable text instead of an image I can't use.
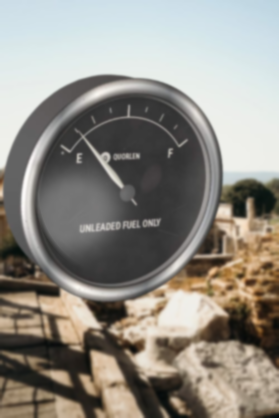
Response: 0.125
